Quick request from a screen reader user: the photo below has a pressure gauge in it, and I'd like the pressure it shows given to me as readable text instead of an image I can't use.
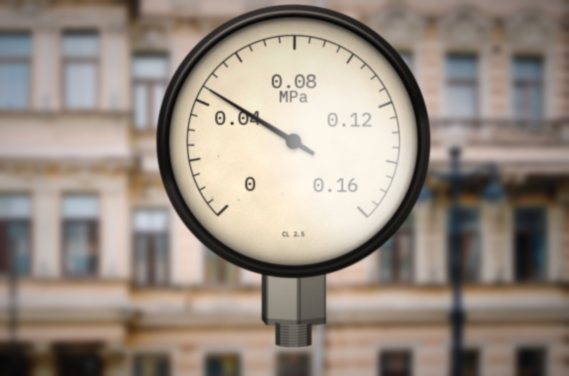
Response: 0.045 MPa
